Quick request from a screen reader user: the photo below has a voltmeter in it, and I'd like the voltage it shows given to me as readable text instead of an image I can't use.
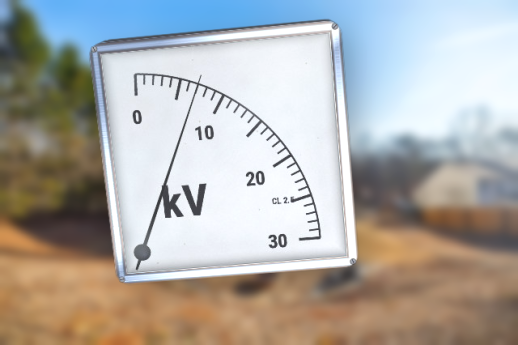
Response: 7 kV
